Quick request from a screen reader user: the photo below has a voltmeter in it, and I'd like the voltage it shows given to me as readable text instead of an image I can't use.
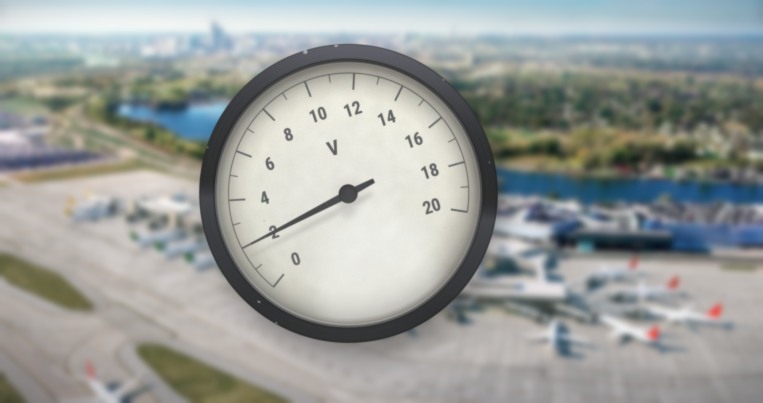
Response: 2 V
